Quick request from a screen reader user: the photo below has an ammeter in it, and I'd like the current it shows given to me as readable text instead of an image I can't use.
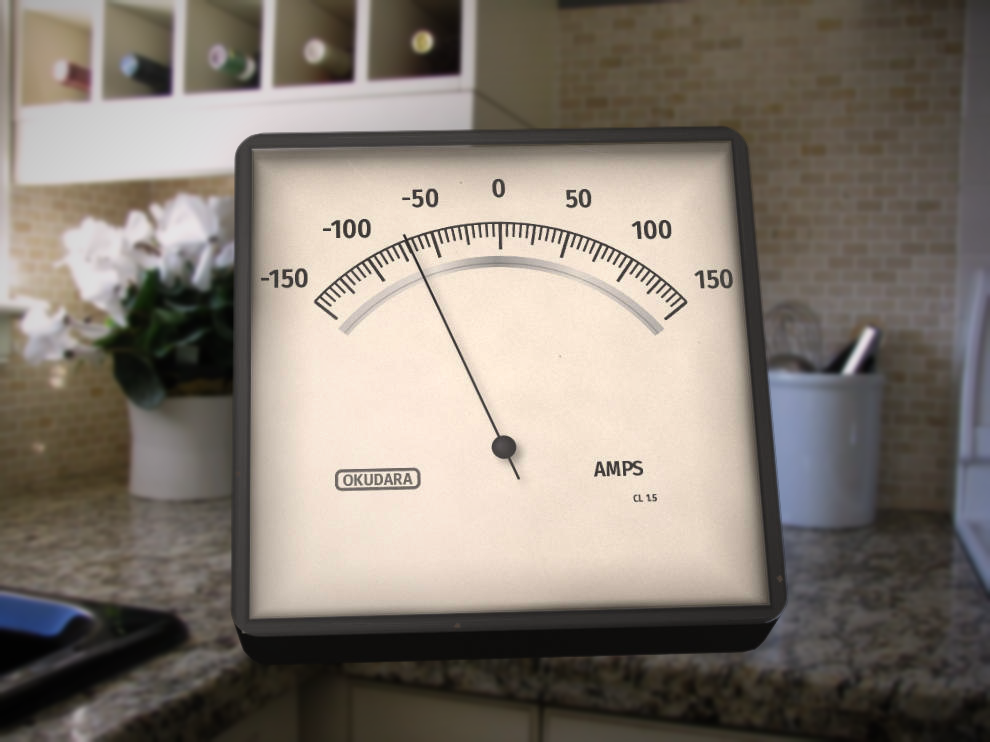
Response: -70 A
